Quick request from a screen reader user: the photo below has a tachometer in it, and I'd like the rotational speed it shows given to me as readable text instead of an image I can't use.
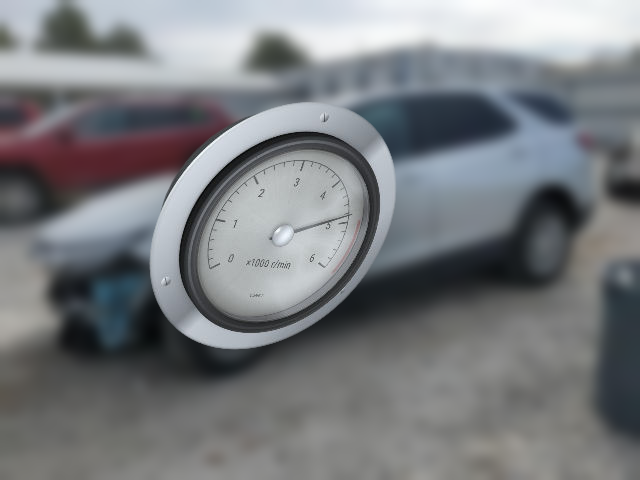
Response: 4800 rpm
